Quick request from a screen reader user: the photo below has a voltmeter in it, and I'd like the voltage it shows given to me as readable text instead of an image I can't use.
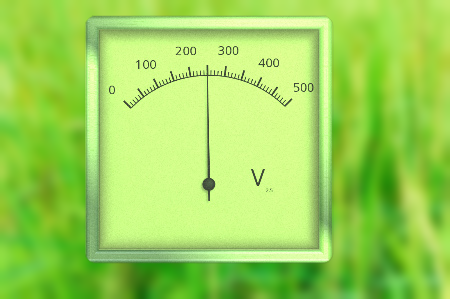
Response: 250 V
